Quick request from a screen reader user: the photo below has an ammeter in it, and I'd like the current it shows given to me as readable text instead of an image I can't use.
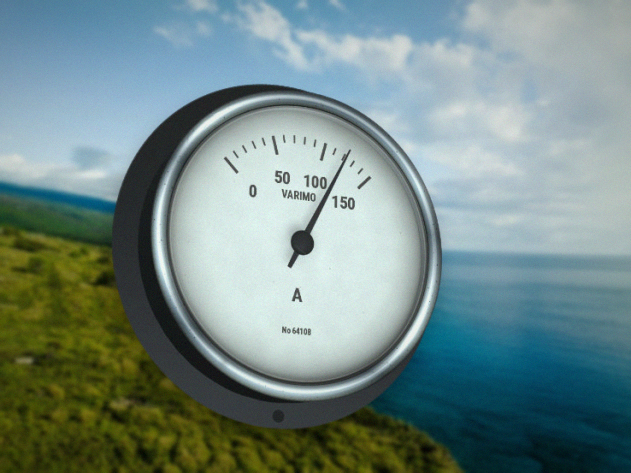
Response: 120 A
